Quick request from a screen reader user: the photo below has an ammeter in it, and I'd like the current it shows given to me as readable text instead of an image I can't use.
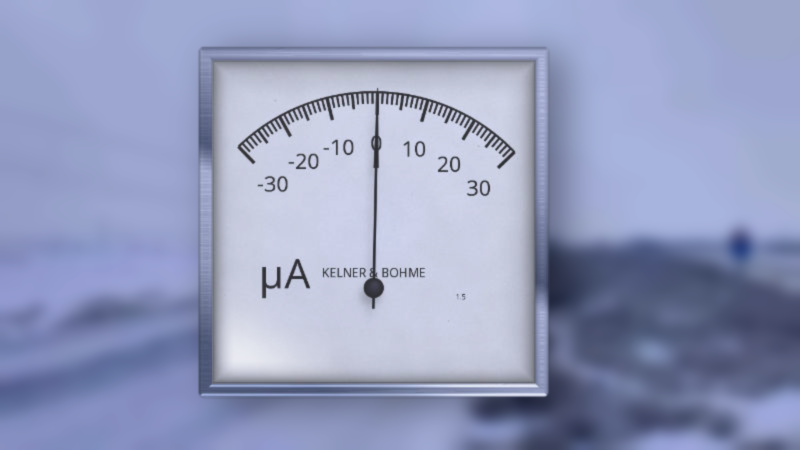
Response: 0 µA
